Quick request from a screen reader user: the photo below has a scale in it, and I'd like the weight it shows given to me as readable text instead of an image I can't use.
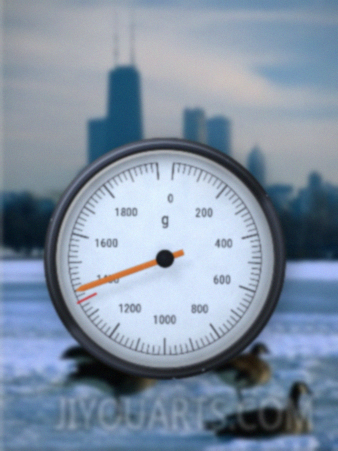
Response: 1400 g
